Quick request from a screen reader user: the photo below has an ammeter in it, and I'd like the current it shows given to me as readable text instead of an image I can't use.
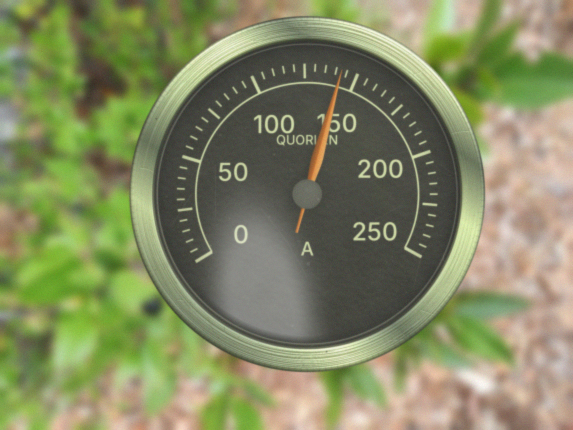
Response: 142.5 A
